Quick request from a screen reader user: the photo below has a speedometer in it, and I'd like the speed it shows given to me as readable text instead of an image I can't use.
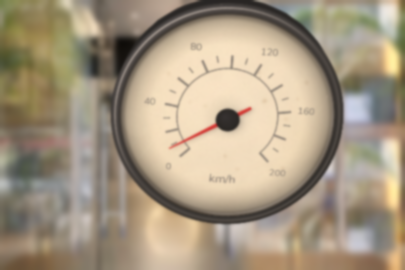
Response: 10 km/h
